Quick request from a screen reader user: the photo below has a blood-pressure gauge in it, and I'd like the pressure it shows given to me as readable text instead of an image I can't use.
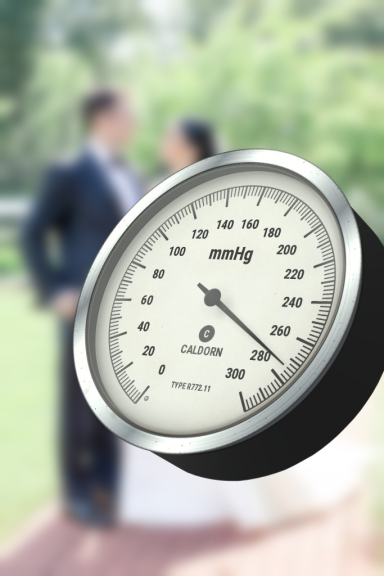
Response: 274 mmHg
